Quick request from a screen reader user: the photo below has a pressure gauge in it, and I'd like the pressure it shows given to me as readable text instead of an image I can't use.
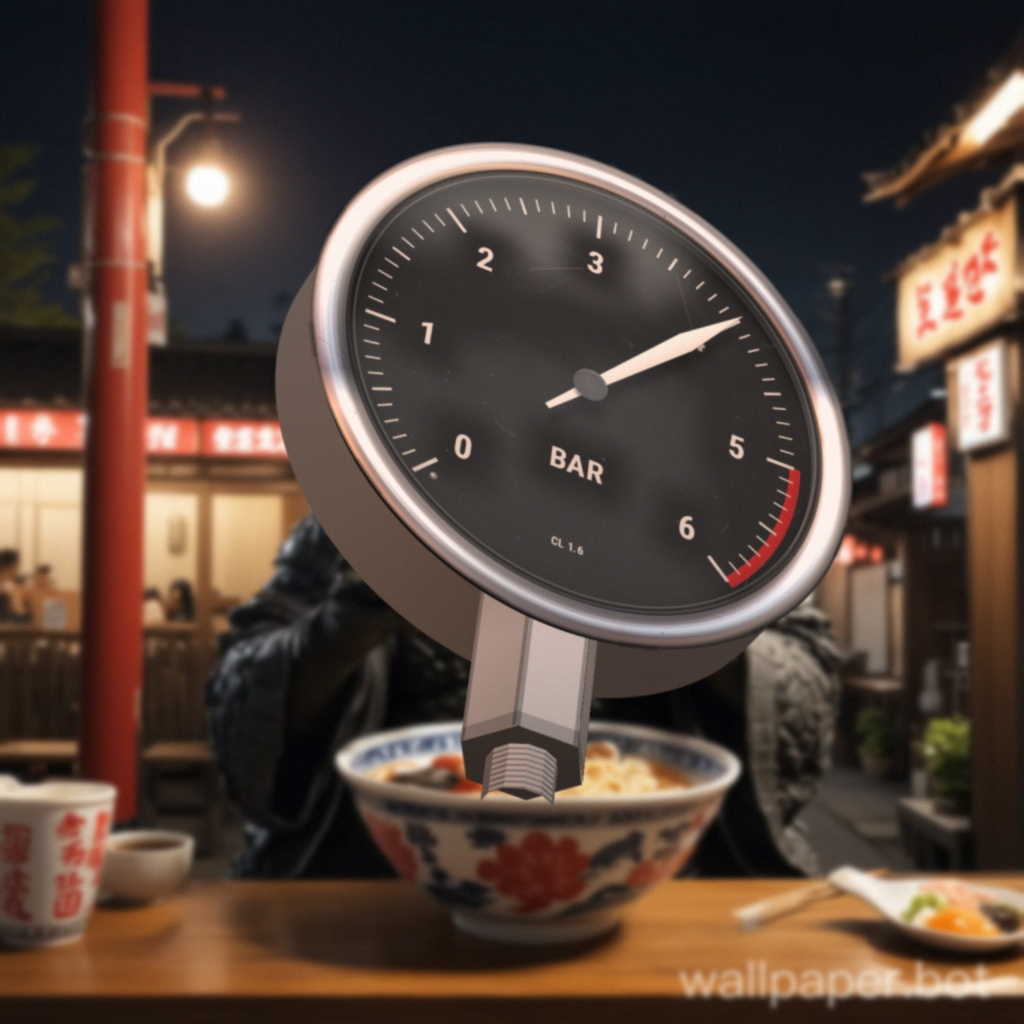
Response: 4 bar
